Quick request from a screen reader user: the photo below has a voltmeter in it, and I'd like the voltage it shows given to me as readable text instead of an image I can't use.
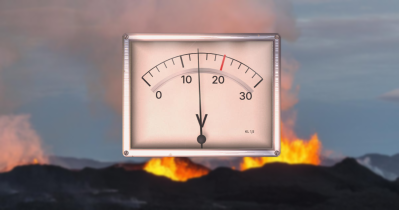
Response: 14 V
